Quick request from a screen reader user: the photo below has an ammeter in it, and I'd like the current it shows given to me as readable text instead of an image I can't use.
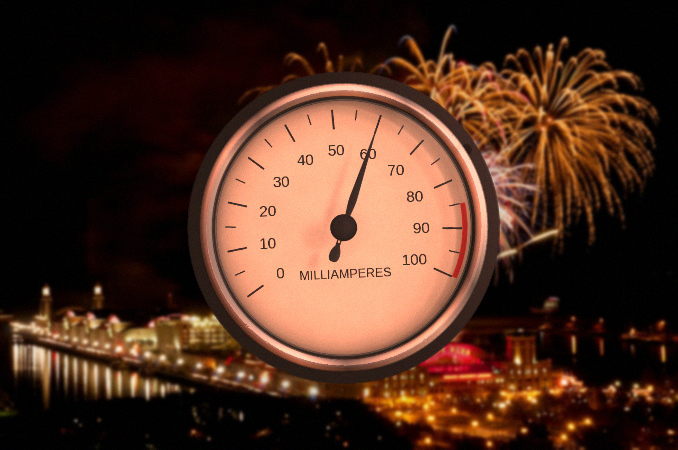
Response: 60 mA
